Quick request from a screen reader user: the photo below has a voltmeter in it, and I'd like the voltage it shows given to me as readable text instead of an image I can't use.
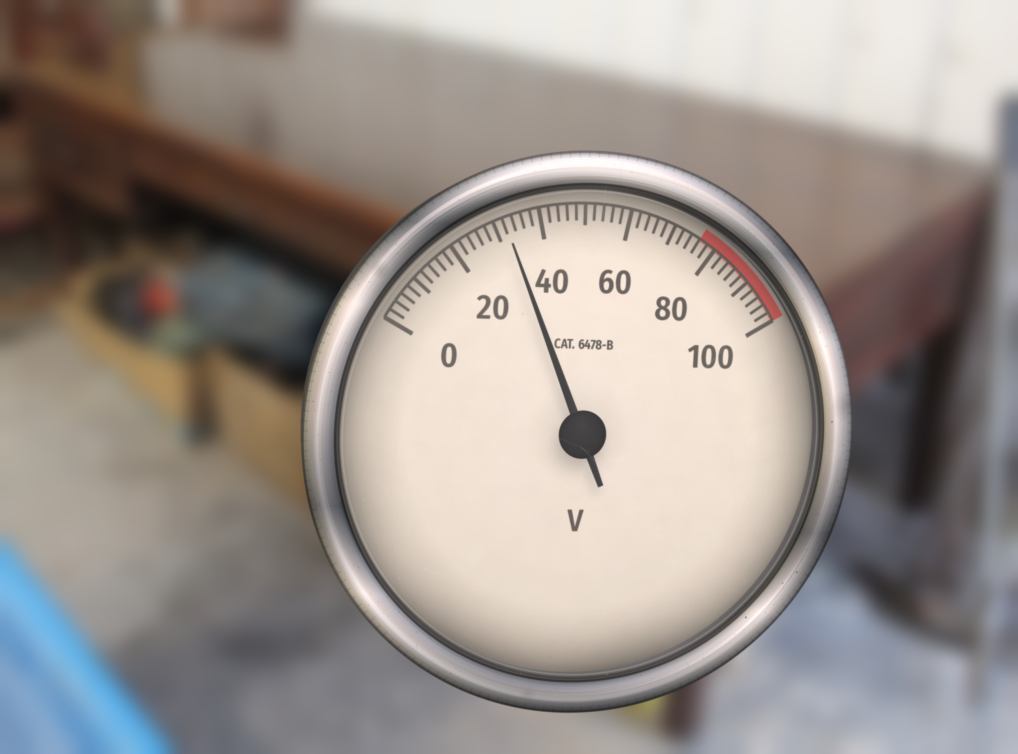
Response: 32 V
